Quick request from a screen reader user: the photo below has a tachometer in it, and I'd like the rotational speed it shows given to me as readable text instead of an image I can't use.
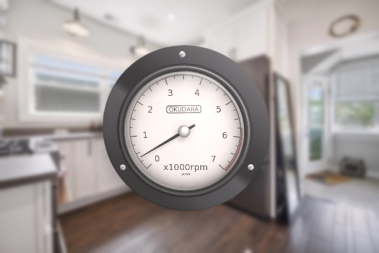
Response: 375 rpm
